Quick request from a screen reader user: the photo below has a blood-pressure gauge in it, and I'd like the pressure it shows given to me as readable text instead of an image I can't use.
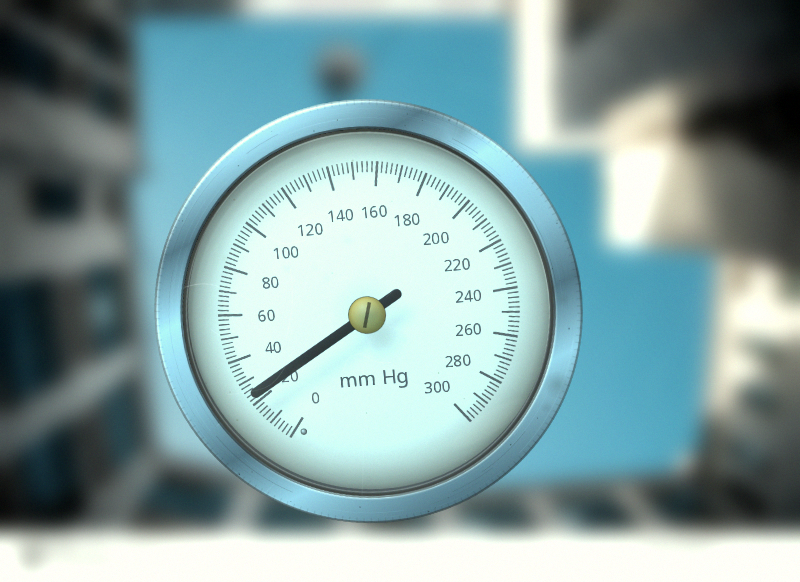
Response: 24 mmHg
